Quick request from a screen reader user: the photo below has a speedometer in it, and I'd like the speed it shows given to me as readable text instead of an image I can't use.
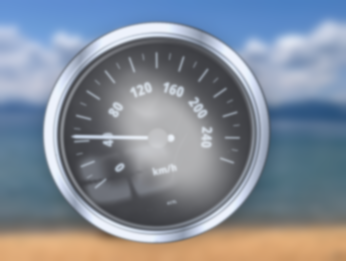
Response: 45 km/h
